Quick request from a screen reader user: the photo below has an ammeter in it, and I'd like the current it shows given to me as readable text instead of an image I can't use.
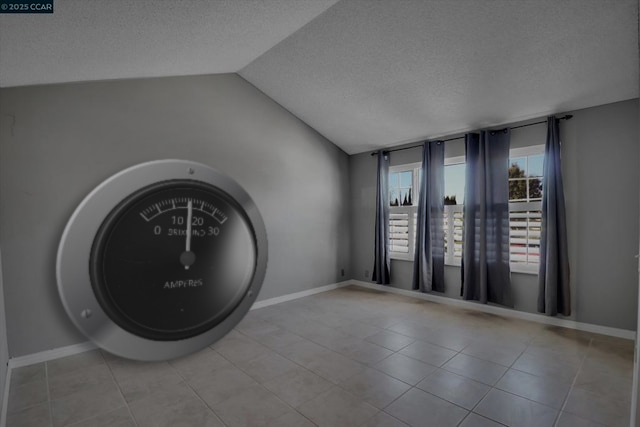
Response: 15 A
